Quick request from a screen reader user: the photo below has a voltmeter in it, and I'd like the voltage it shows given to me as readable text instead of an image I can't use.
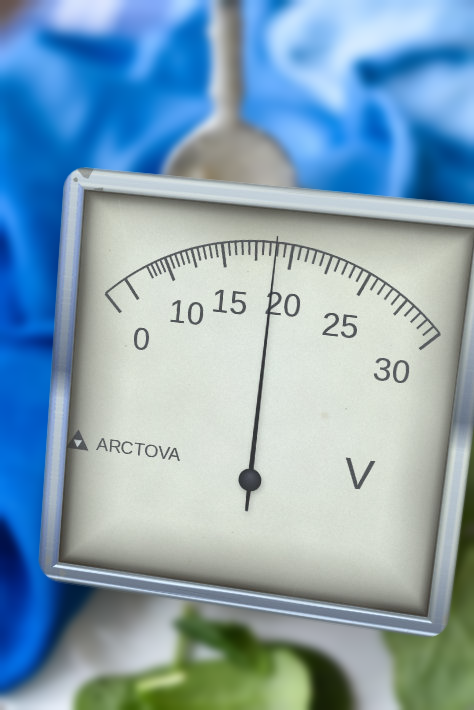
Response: 19 V
